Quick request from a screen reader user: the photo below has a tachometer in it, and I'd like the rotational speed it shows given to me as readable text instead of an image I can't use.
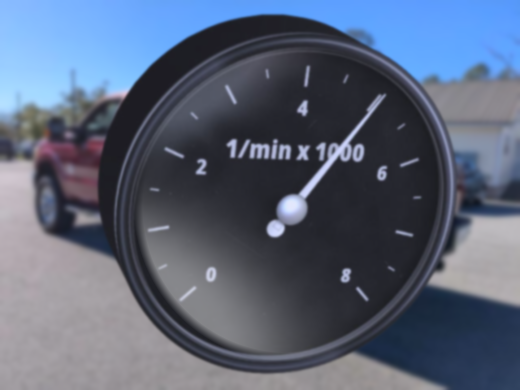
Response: 5000 rpm
